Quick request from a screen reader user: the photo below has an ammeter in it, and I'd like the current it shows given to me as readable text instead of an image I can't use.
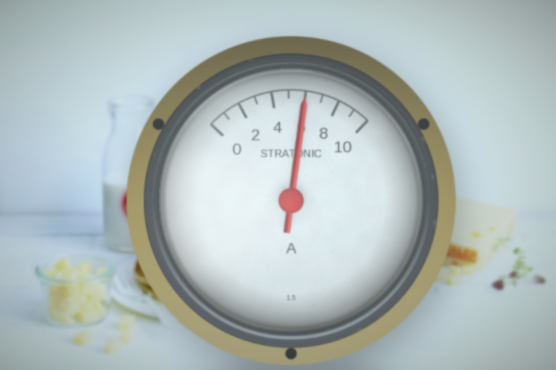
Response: 6 A
